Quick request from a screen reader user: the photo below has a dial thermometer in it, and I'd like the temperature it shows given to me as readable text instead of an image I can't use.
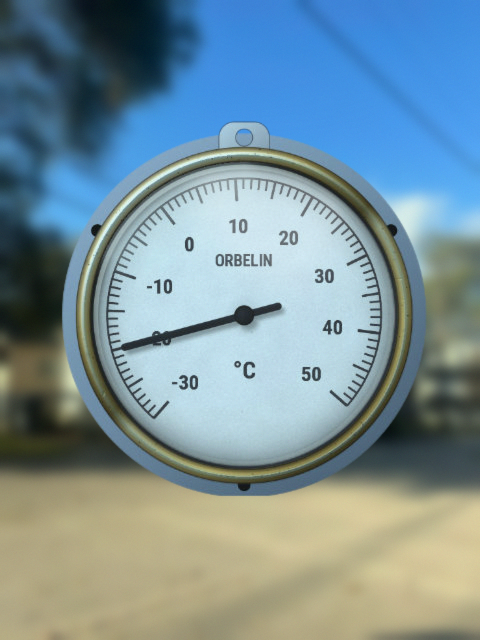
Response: -20 °C
